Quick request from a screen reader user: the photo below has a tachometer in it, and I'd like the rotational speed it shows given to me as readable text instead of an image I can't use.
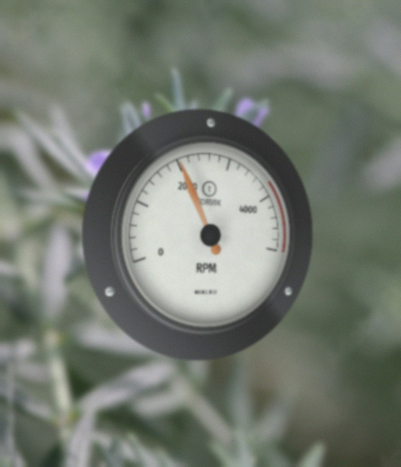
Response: 2000 rpm
